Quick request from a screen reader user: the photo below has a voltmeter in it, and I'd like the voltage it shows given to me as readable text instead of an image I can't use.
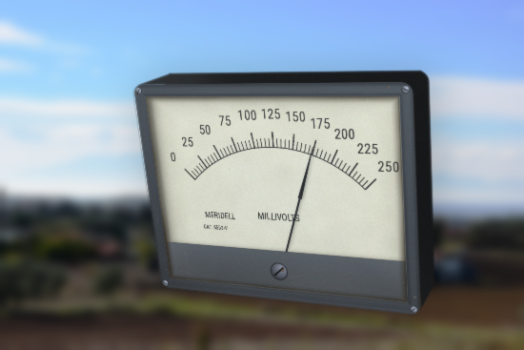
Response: 175 mV
